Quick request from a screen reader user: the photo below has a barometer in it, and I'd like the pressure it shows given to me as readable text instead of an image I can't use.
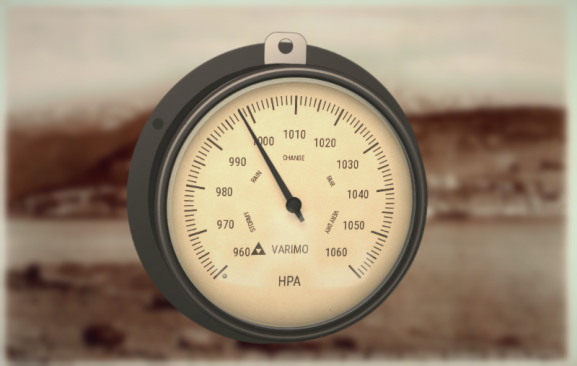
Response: 998 hPa
